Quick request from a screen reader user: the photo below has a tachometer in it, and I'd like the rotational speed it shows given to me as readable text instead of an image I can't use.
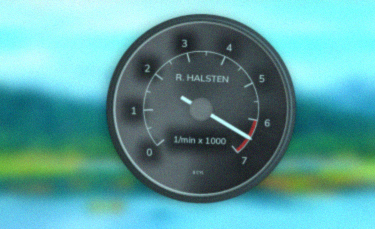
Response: 6500 rpm
